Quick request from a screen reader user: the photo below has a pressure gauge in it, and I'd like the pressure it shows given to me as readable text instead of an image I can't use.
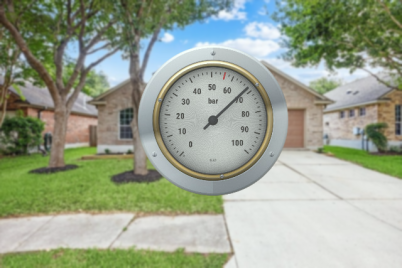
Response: 68 bar
